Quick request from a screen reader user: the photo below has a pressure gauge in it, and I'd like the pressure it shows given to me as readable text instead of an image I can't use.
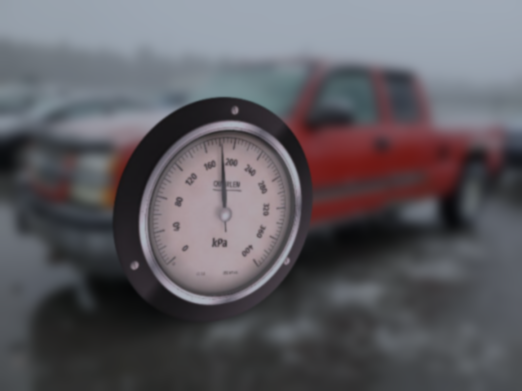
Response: 180 kPa
